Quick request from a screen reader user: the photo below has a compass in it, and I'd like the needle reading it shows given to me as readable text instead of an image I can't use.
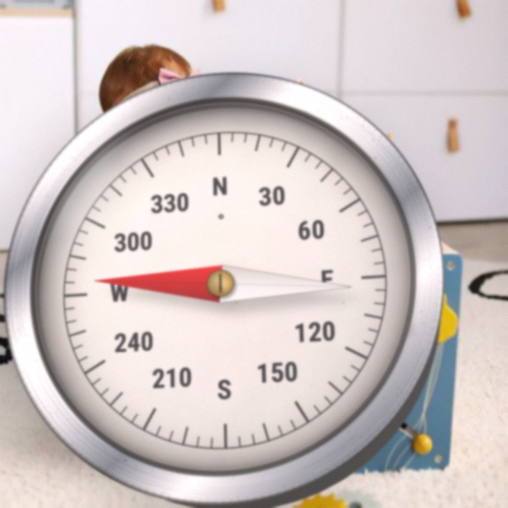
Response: 275 °
